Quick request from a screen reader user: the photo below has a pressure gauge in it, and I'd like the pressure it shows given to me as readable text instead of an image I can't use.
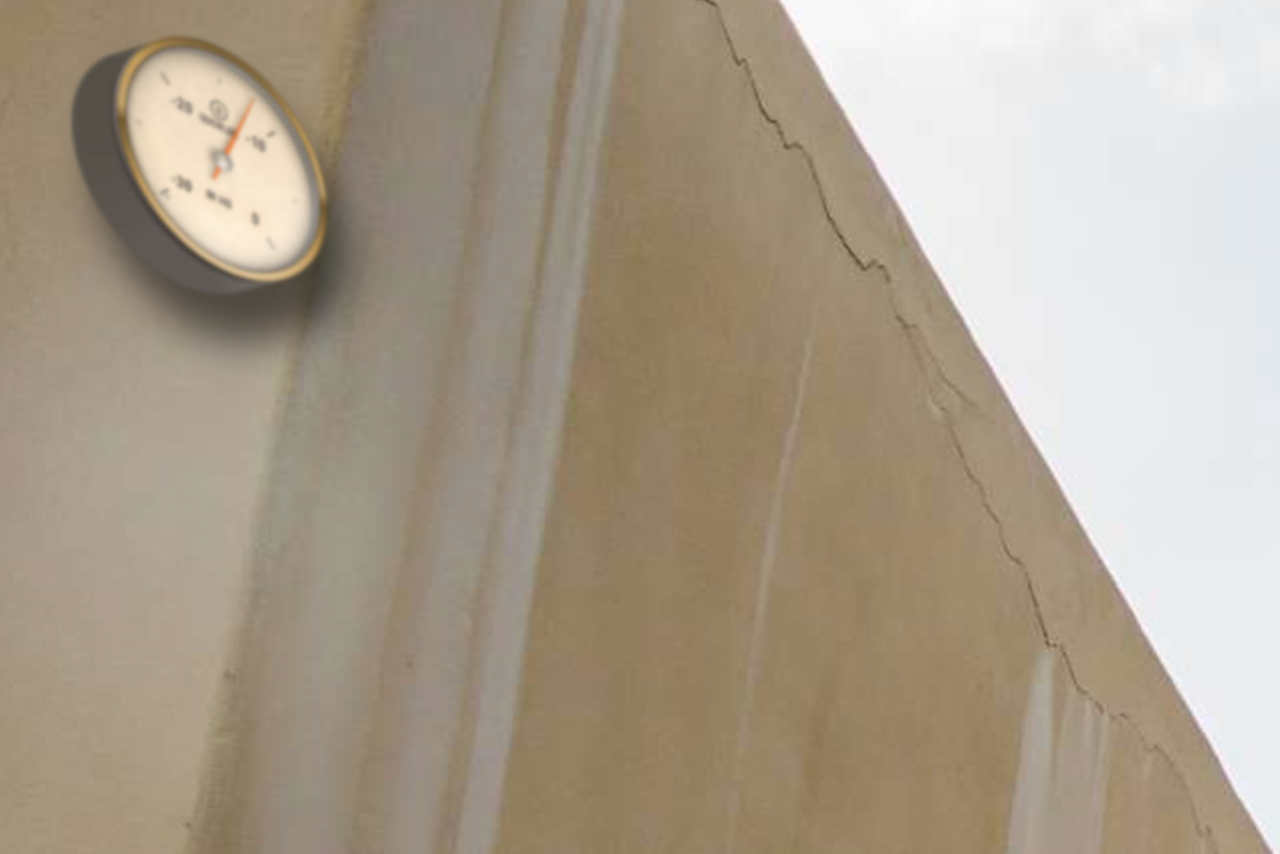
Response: -12.5 inHg
